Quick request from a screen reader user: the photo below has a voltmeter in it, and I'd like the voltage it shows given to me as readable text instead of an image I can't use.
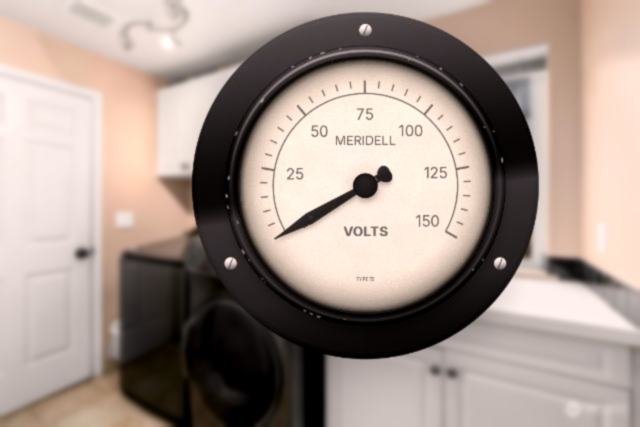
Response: 0 V
